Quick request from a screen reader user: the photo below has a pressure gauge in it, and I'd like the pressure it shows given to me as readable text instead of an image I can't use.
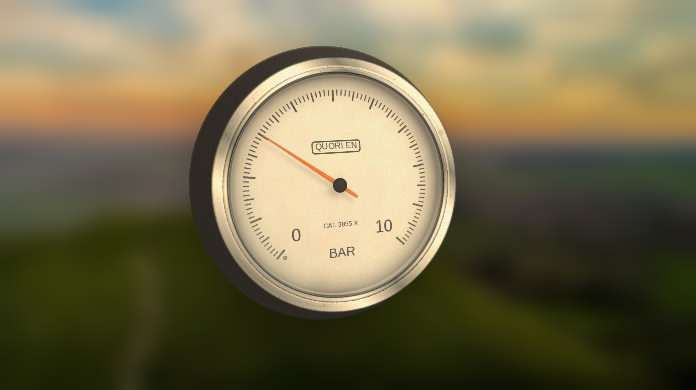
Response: 3 bar
